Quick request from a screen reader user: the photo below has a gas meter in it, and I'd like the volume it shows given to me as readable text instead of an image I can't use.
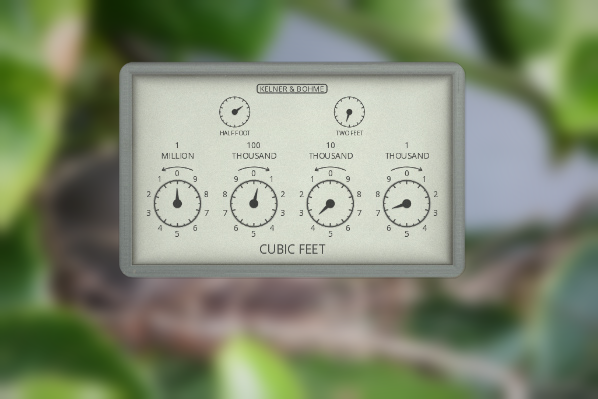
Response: 3700 ft³
